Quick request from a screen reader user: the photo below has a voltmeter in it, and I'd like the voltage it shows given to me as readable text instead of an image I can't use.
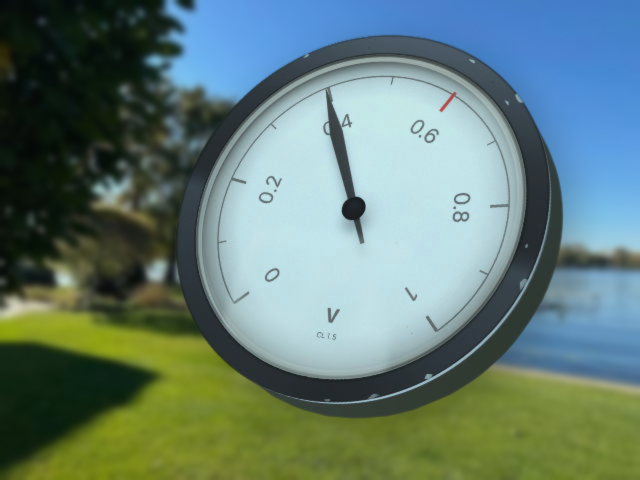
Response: 0.4 V
